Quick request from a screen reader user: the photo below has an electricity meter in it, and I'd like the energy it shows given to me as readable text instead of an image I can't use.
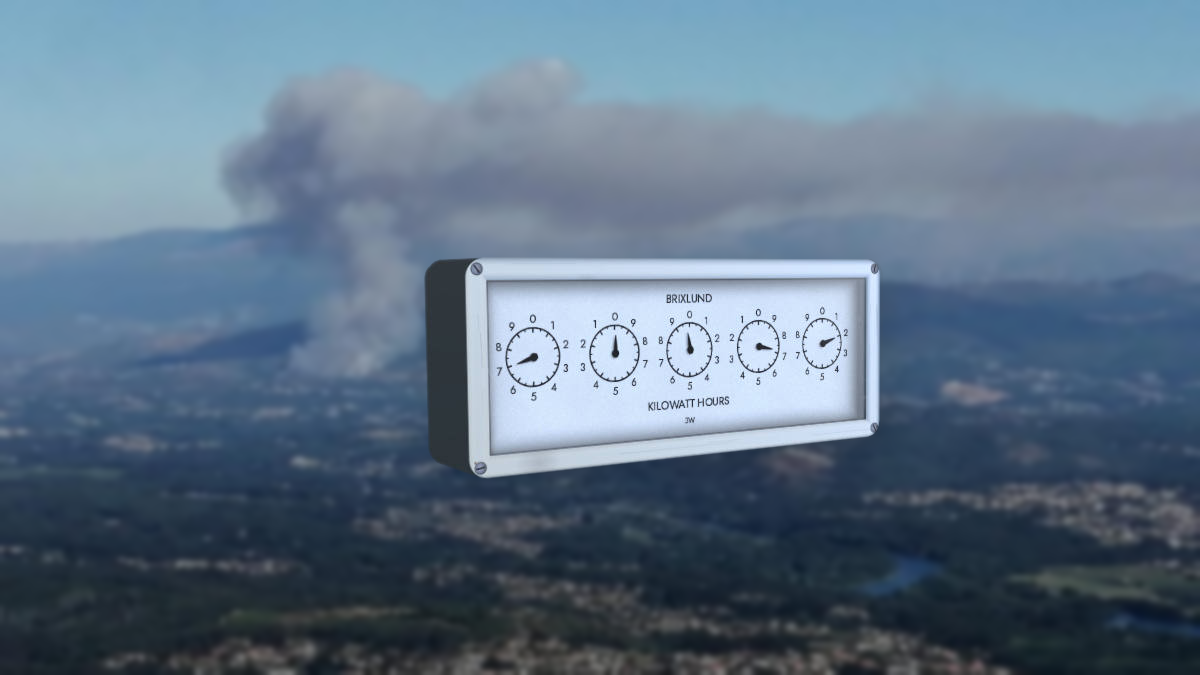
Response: 69972 kWh
